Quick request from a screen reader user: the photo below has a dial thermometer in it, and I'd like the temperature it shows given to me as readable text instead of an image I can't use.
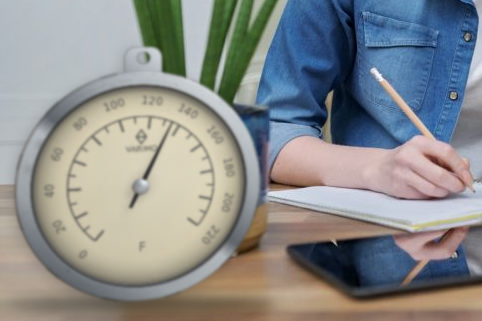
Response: 135 °F
